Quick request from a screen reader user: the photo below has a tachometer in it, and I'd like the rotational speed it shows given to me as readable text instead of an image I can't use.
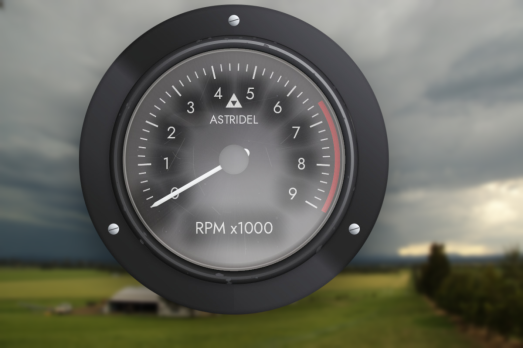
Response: 0 rpm
